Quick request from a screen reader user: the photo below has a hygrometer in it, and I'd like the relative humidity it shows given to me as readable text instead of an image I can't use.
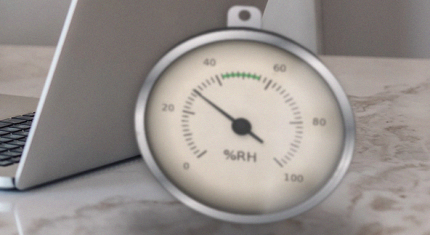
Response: 30 %
